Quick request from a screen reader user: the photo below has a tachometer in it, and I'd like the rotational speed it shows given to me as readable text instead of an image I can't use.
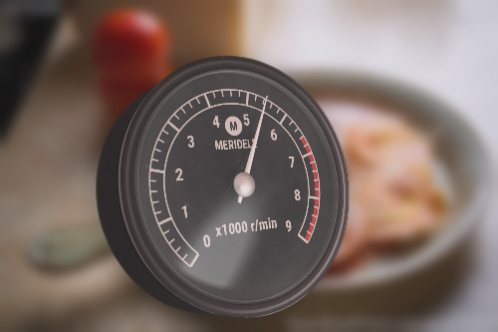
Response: 5400 rpm
